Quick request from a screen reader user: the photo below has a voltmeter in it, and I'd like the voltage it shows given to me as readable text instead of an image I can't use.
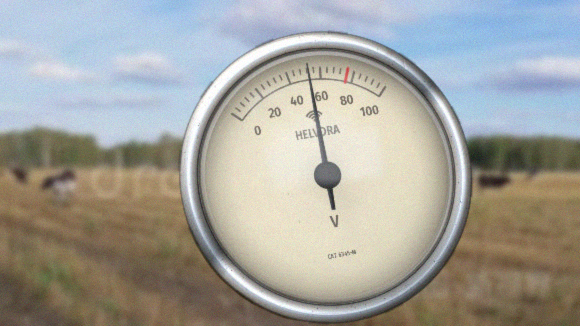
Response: 52 V
